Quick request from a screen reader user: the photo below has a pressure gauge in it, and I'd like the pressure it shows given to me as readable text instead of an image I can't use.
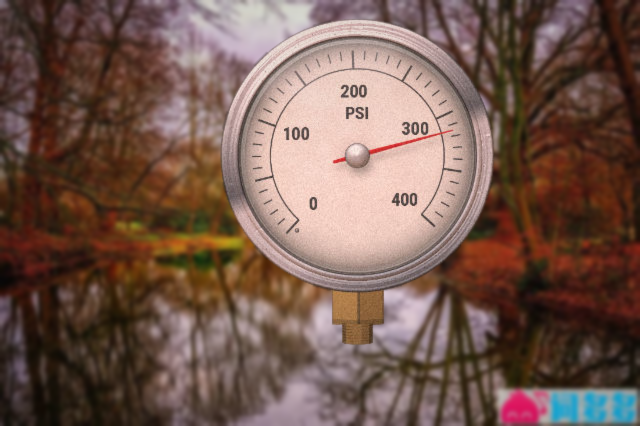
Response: 315 psi
